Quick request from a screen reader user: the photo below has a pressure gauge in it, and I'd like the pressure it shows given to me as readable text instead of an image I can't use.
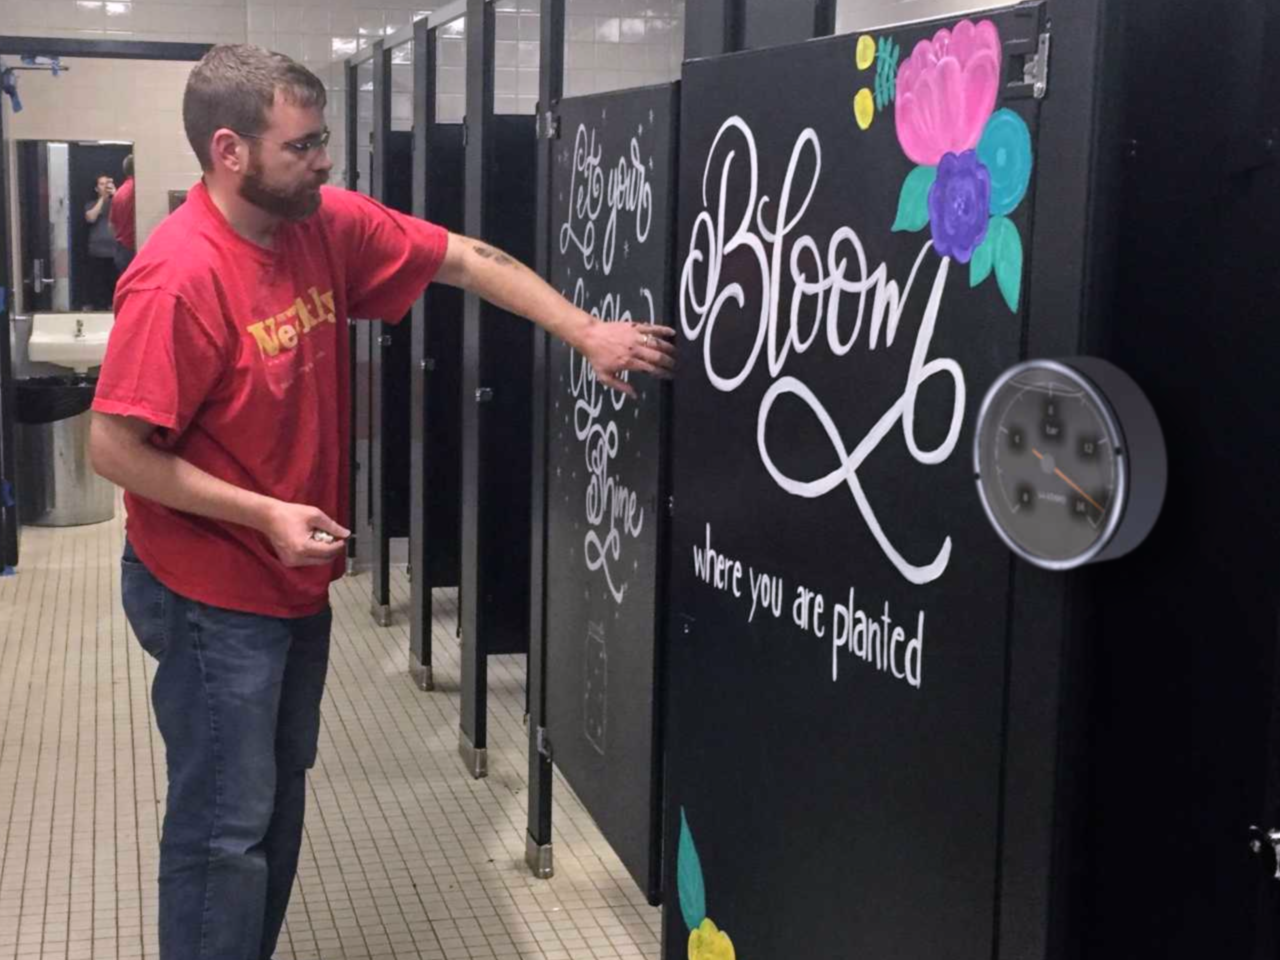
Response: 15 bar
